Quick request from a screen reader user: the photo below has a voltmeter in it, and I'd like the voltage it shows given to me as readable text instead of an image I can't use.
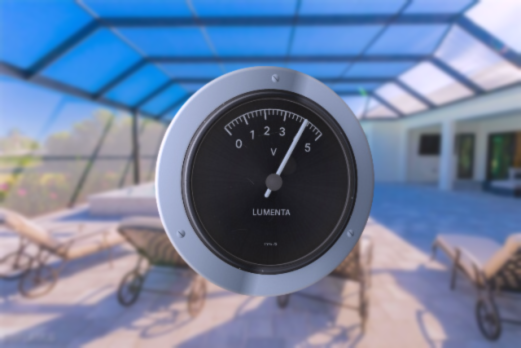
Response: 4 V
